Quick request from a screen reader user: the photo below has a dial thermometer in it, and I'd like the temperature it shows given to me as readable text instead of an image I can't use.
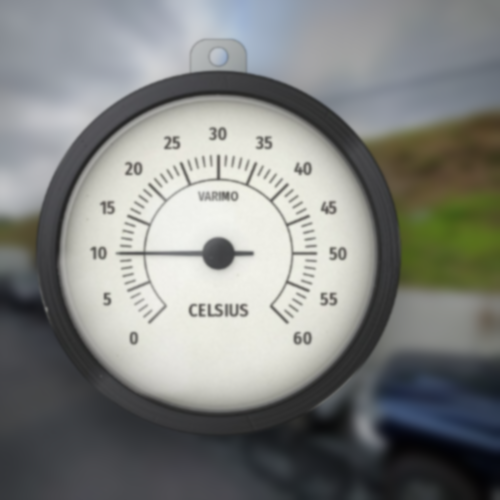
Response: 10 °C
